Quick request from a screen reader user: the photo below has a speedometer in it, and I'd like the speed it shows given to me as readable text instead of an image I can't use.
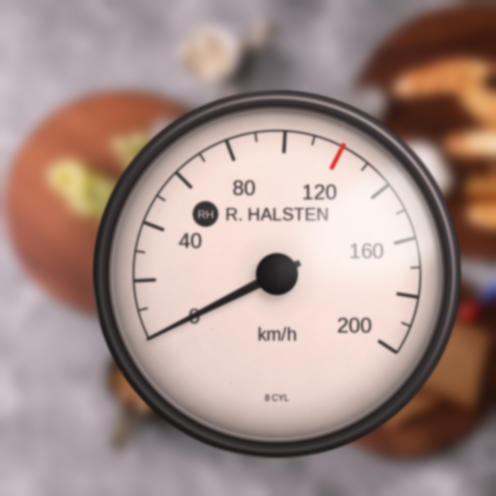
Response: 0 km/h
